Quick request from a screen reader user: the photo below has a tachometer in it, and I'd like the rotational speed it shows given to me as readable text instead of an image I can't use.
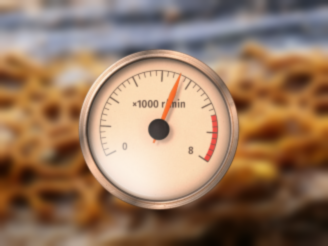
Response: 4600 rpm
